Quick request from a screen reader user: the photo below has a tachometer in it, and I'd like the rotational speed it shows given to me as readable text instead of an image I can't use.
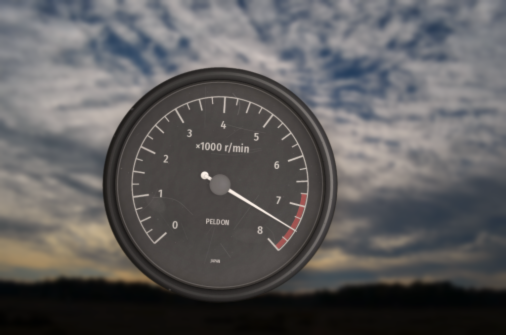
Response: 7500 rpm
